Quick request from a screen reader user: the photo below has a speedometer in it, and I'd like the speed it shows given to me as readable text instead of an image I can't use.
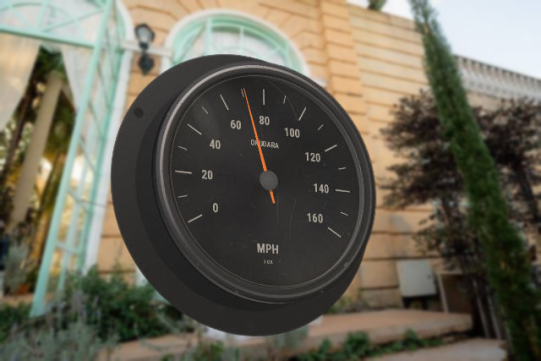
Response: 70 mph
